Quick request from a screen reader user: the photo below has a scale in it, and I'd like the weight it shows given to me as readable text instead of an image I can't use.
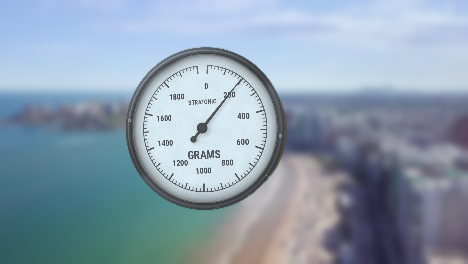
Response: 200 g
